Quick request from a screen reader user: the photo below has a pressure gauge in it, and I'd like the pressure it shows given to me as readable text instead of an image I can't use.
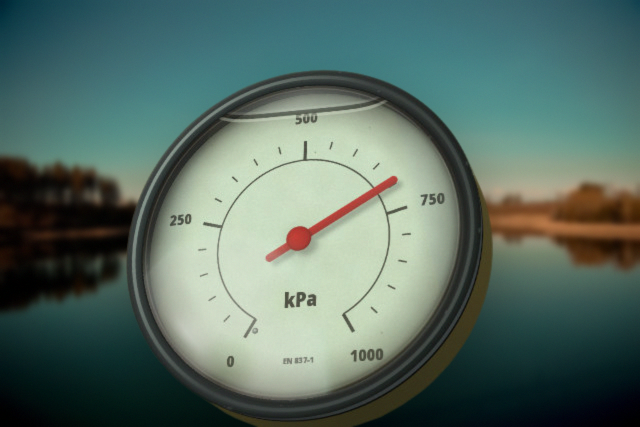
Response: 700 kPa
